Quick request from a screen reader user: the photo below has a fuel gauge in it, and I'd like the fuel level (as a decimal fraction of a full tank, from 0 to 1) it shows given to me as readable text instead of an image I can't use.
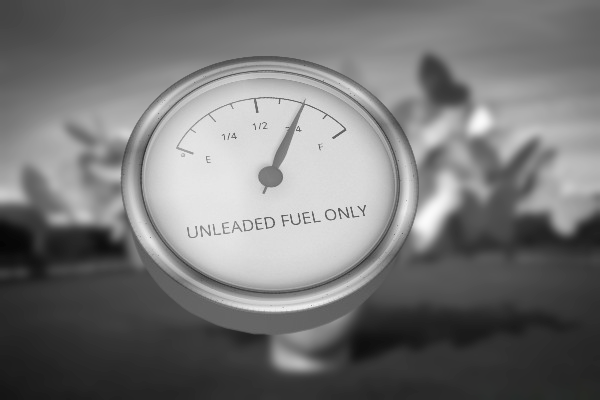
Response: 0.75
